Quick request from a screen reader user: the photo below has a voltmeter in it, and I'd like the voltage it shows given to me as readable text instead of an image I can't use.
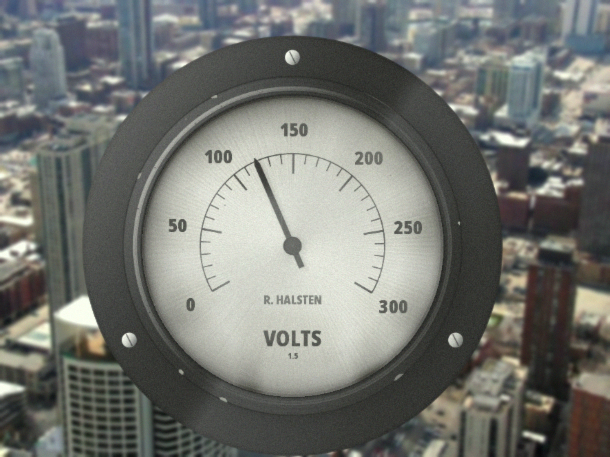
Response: 120 V
